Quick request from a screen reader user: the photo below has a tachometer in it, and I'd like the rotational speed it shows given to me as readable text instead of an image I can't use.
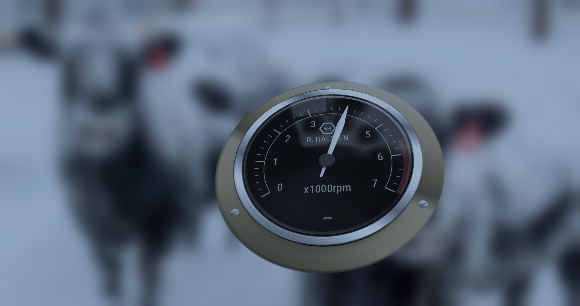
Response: 4000 rpm
